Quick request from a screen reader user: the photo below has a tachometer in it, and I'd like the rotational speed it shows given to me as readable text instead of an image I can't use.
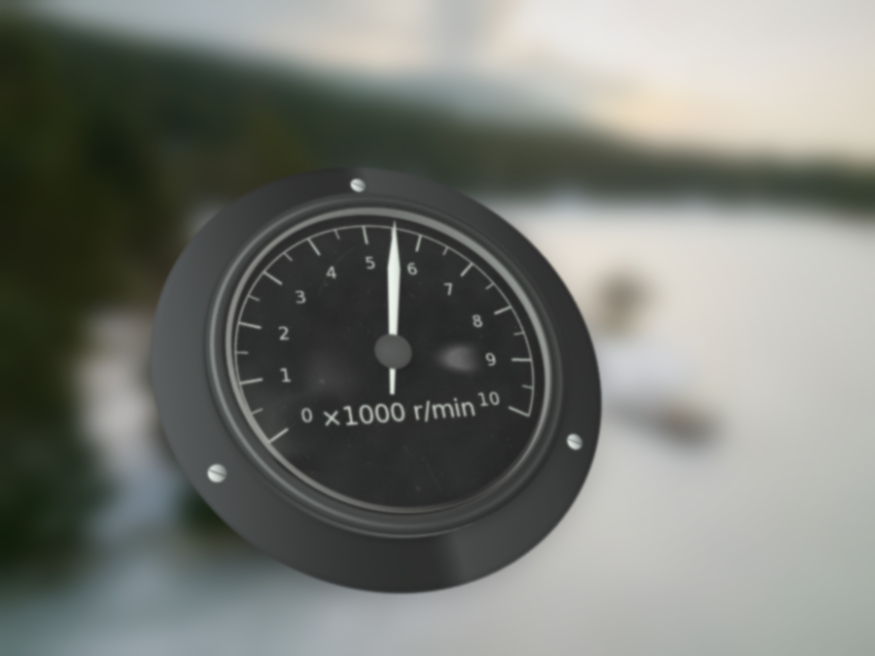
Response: 5500 rpm
